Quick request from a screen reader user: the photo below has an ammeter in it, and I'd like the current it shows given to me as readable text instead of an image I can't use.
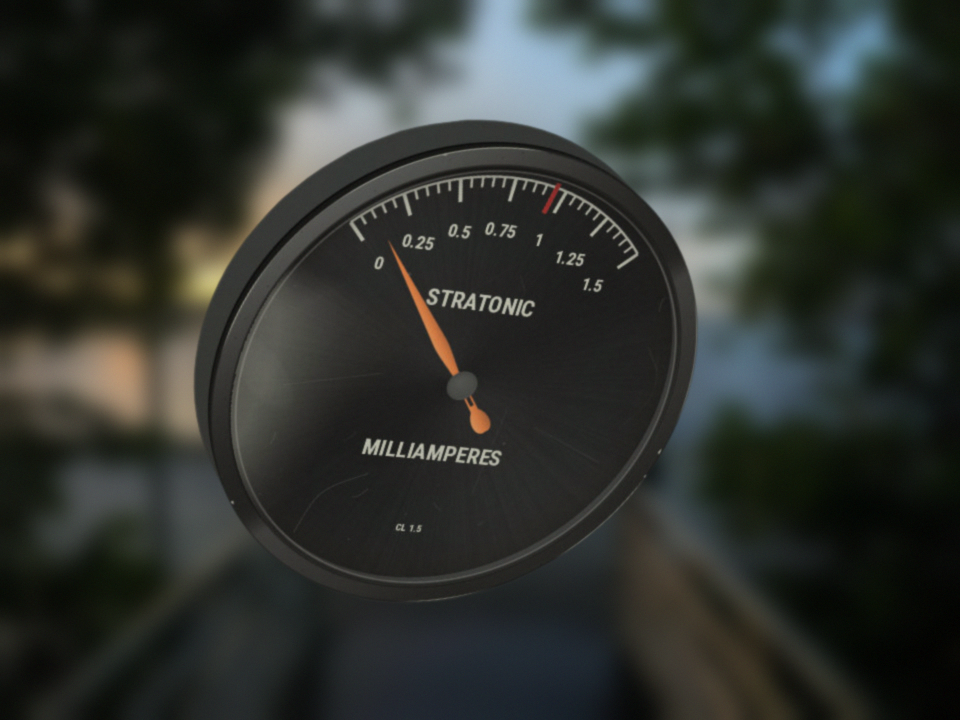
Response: 0.1 mA
